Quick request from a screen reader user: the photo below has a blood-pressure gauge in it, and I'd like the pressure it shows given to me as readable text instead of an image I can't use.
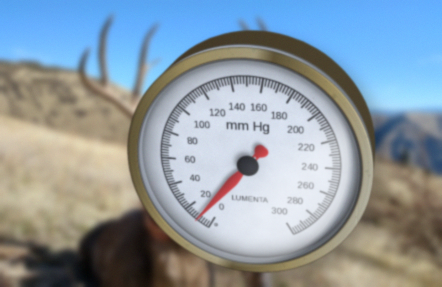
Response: 10 mmHg
